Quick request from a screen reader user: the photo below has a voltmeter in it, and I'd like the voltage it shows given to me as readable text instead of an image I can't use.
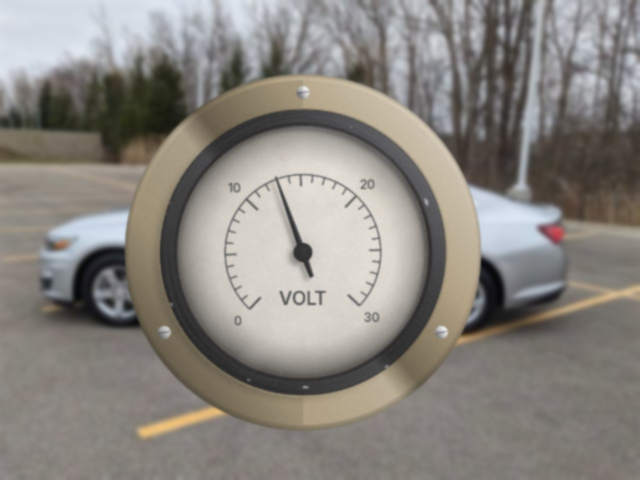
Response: 13 V
